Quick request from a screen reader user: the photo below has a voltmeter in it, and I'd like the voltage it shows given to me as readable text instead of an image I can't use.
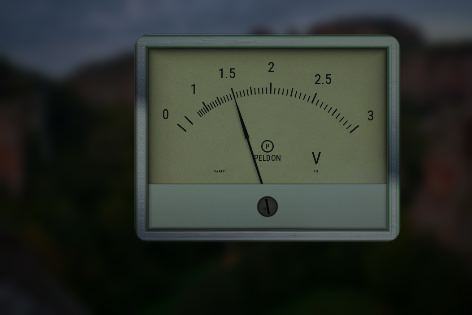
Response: 1.5 V
